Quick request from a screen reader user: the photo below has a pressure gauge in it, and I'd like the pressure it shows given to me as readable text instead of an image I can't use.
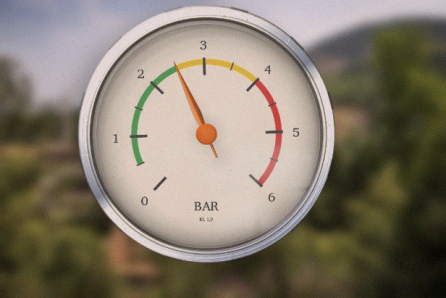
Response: 2.5 bar
